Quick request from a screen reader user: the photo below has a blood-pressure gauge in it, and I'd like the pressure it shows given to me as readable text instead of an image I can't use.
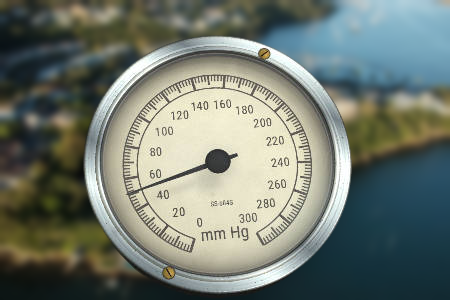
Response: 50 mmHg
